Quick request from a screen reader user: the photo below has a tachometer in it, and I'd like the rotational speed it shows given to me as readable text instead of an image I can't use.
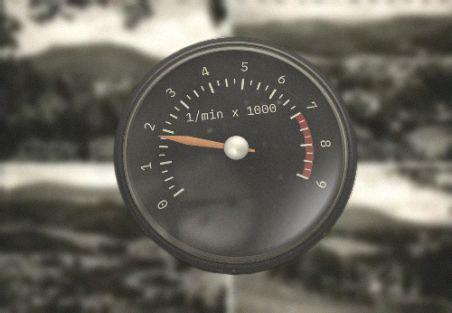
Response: 1750 rpm
